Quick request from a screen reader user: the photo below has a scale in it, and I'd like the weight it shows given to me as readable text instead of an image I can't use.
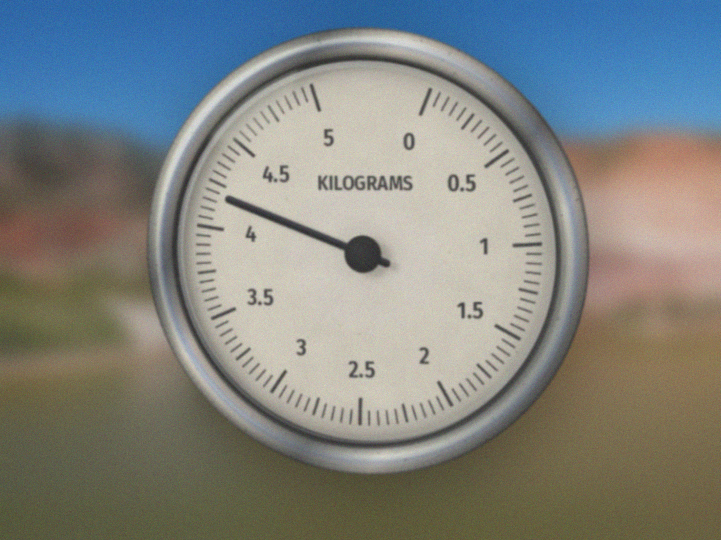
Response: 4.2 kg
